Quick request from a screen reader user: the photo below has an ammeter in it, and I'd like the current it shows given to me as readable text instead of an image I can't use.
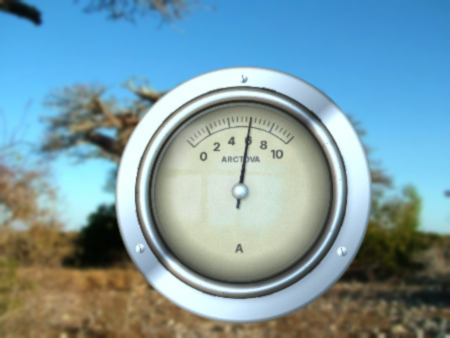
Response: 6 A
